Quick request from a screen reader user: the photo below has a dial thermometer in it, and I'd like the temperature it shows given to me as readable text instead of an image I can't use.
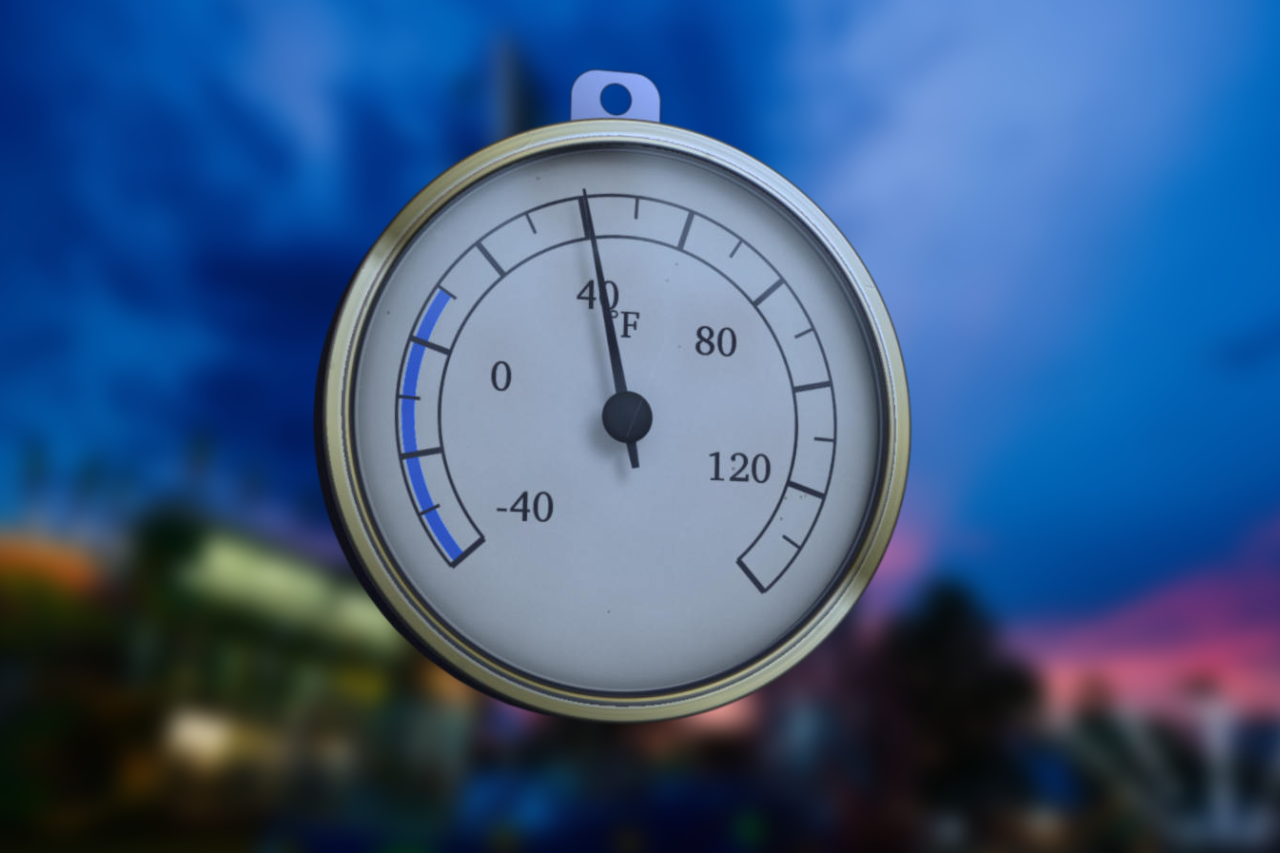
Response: 40 °F
